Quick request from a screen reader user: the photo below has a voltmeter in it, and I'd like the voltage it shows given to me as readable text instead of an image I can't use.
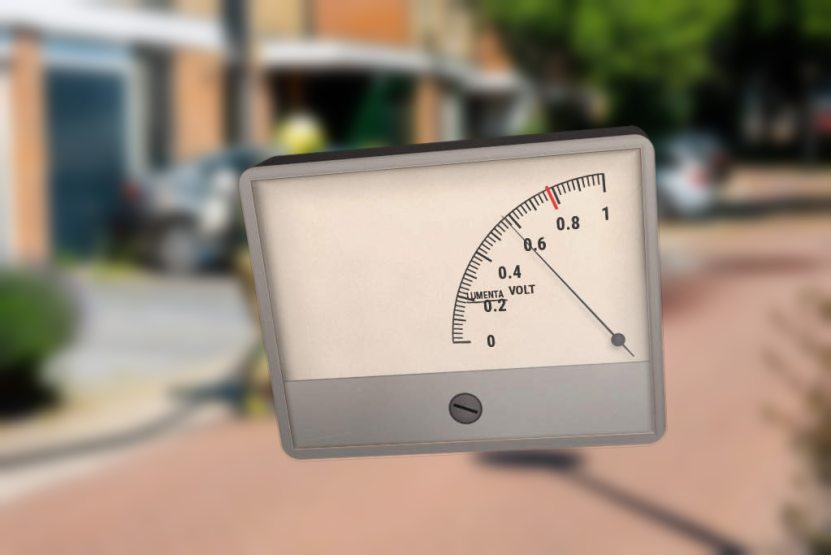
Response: 0.58 V
